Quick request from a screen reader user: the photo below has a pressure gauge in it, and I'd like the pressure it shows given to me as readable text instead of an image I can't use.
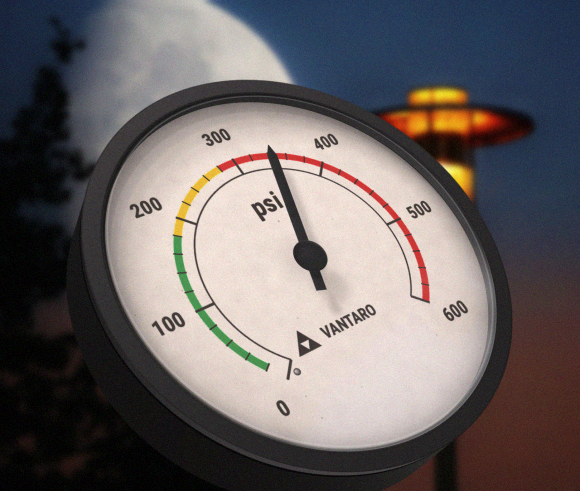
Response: 340 psi
